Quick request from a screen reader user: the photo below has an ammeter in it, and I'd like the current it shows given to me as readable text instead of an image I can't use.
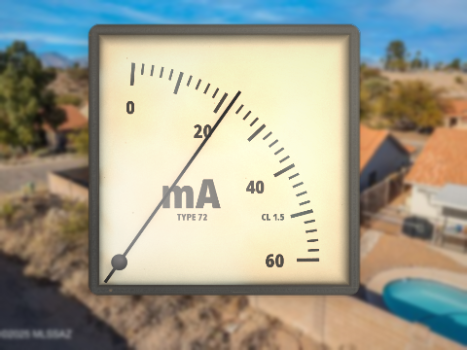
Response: 22 mA
